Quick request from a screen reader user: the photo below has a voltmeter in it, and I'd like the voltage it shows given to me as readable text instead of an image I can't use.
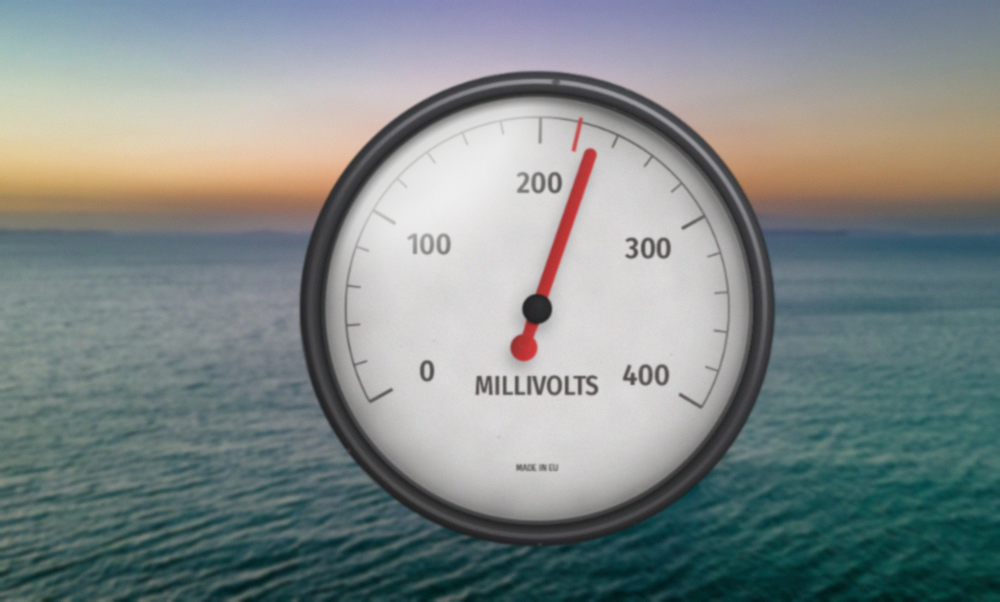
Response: 230 mV
